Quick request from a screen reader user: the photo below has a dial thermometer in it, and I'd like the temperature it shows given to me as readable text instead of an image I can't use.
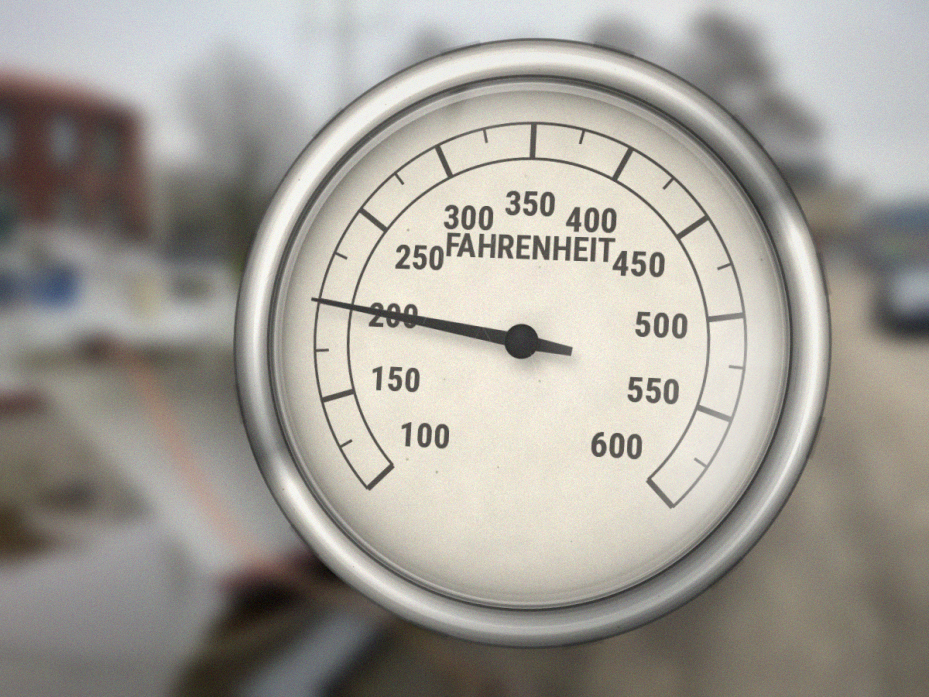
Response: 200 °F
